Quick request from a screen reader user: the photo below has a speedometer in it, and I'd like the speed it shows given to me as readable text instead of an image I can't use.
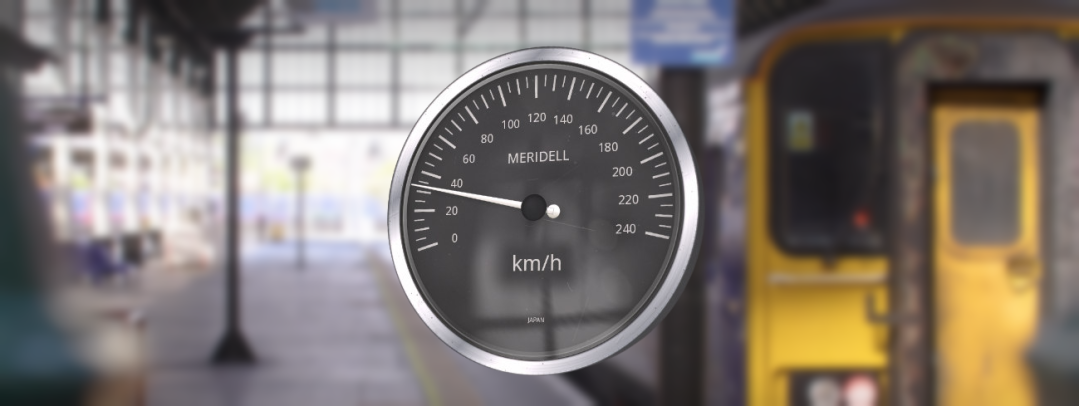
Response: 32.5 km/h
